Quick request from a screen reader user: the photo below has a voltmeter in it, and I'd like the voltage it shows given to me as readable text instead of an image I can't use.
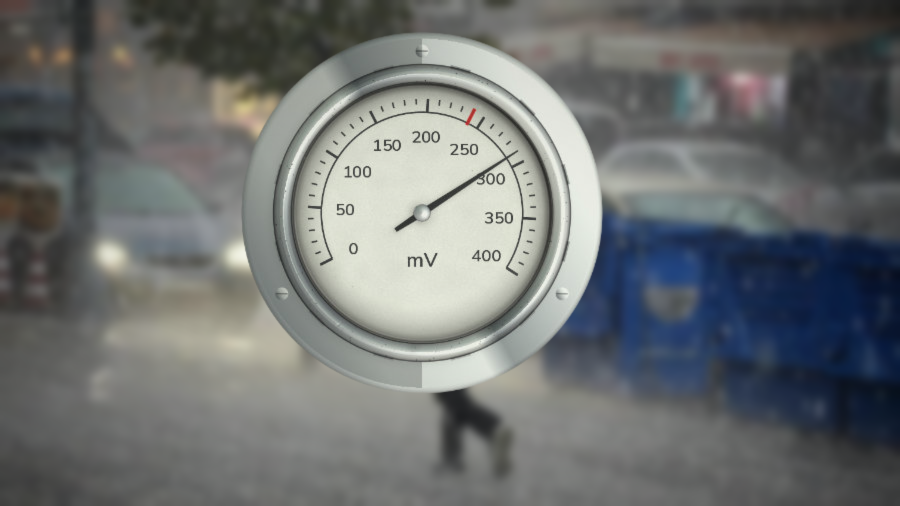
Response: 290 mV
